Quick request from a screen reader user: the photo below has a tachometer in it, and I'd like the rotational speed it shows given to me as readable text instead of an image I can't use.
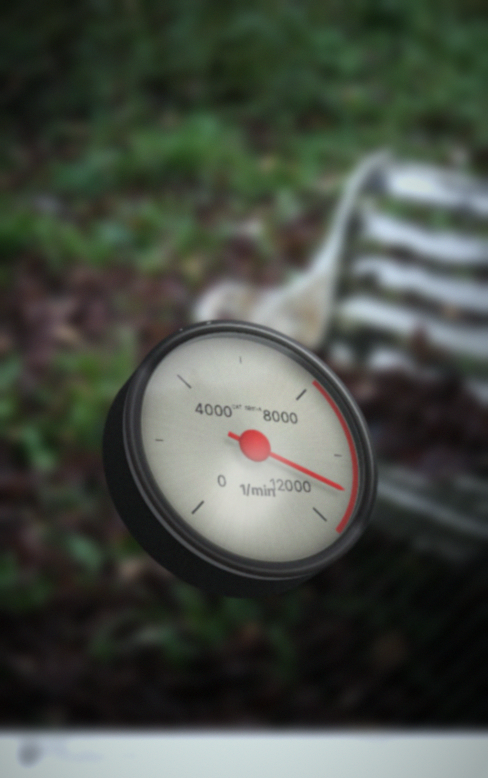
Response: 11000 rpm
